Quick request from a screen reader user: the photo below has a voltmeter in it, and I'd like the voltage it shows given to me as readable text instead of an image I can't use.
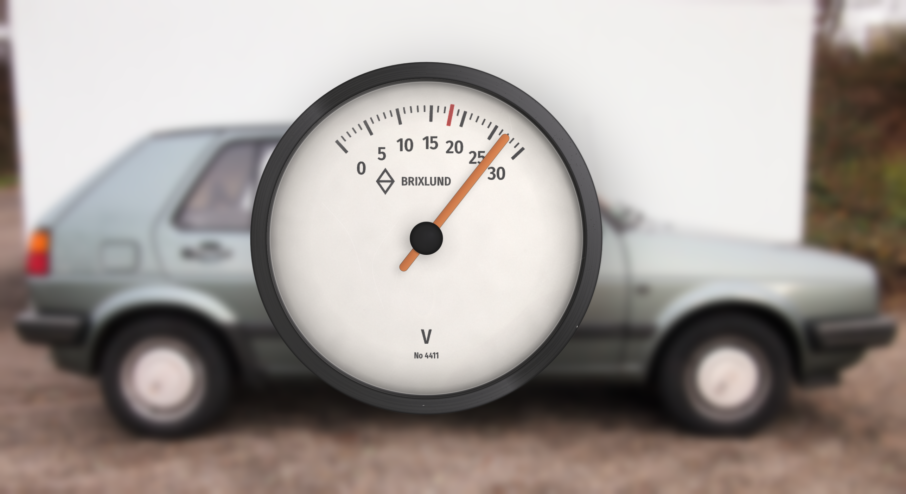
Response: 27 V
